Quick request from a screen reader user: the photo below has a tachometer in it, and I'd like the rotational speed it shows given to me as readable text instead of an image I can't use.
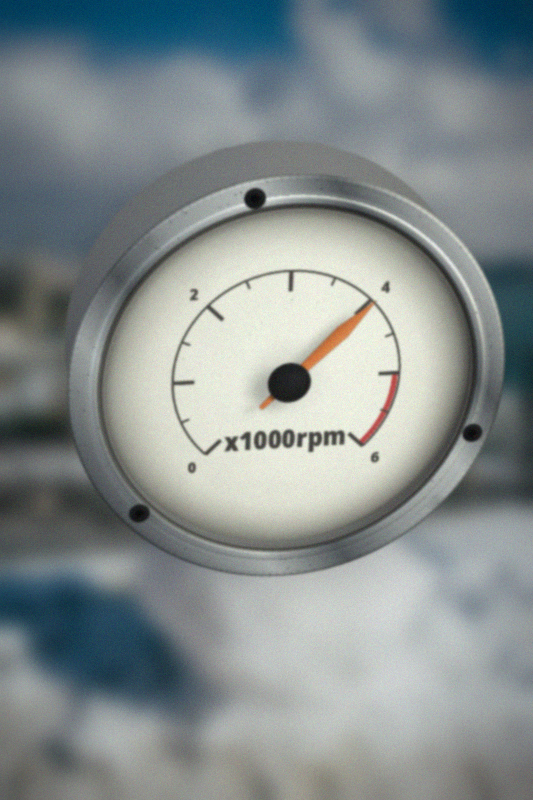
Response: 4000 rpm
